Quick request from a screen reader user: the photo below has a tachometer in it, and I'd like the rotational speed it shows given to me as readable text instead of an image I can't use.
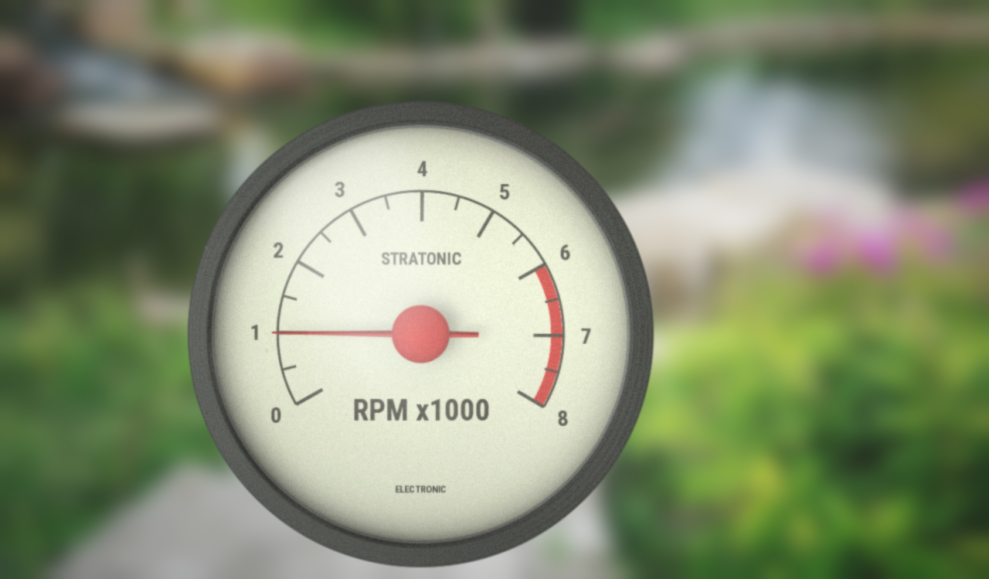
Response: 1000 rpm
